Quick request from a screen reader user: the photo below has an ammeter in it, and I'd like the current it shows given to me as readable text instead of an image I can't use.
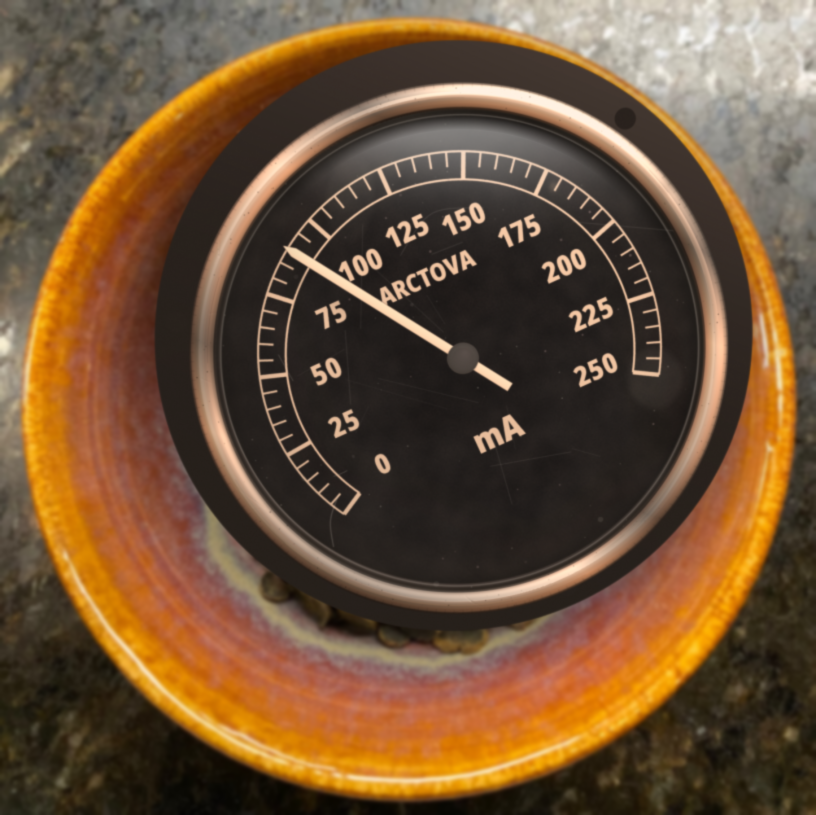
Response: 90 mA
